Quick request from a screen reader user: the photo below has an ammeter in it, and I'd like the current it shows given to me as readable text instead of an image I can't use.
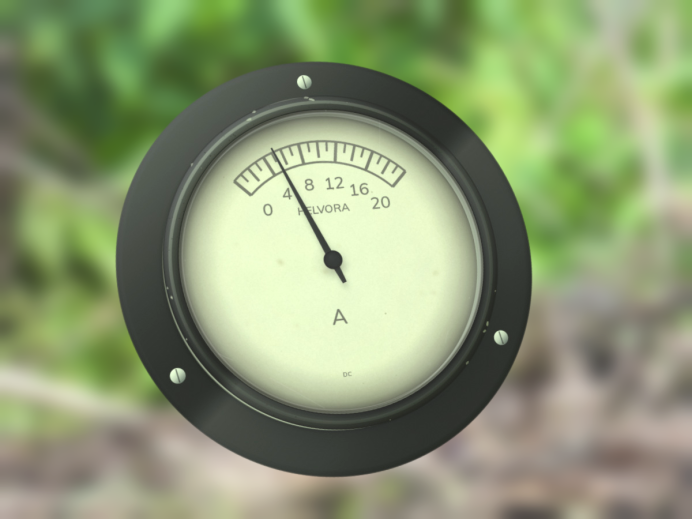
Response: 5 A
